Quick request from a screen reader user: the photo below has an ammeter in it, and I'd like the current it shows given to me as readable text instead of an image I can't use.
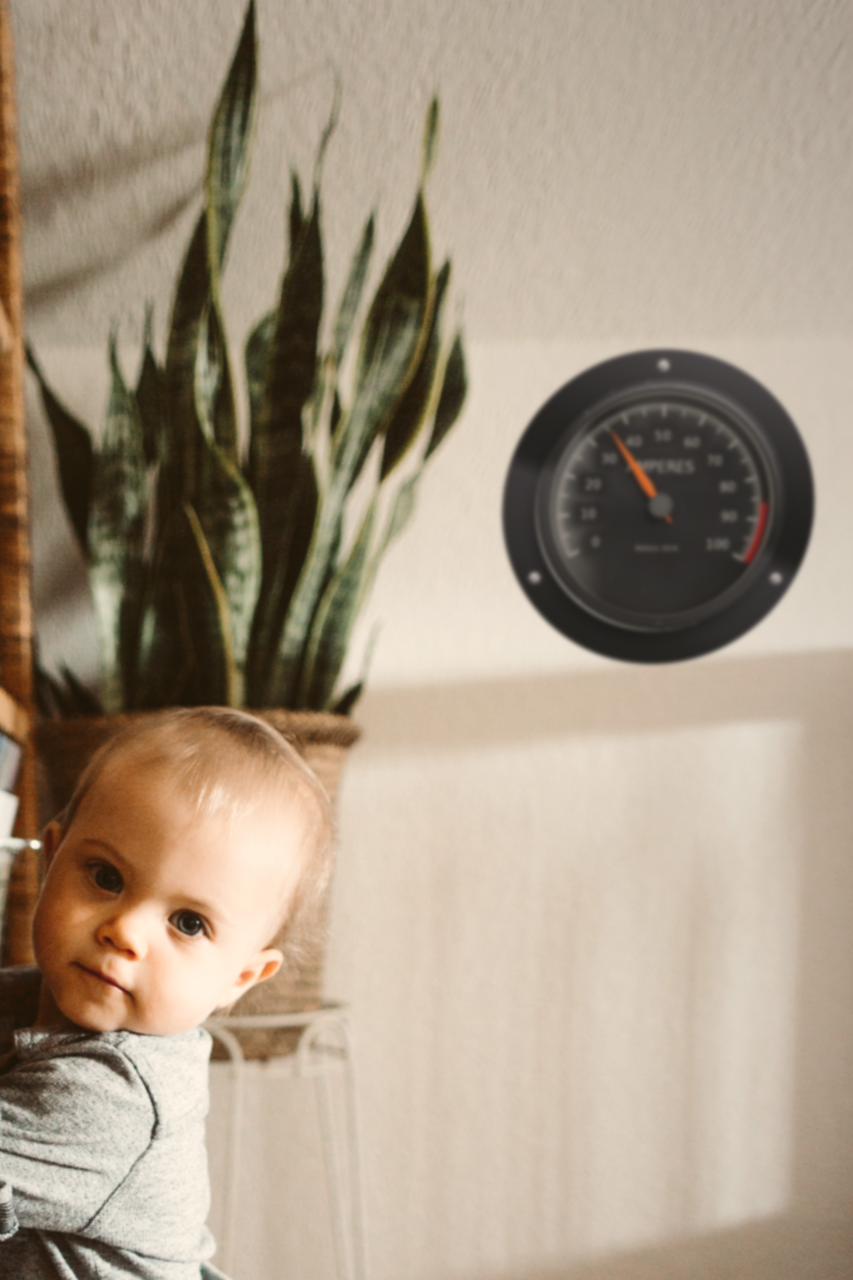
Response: 35 A
